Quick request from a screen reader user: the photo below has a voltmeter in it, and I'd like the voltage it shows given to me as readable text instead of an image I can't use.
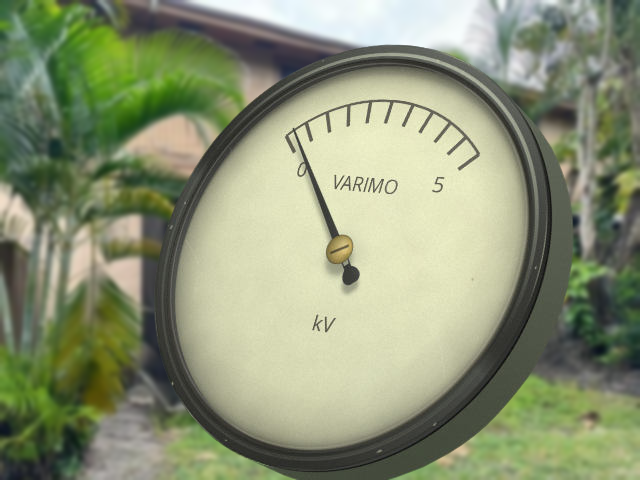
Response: 0.25 kV
